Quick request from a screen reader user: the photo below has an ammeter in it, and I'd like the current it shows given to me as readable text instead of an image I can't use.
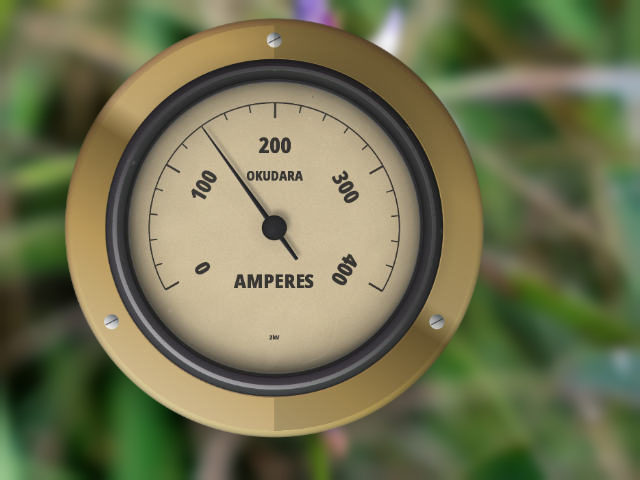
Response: 140 A
